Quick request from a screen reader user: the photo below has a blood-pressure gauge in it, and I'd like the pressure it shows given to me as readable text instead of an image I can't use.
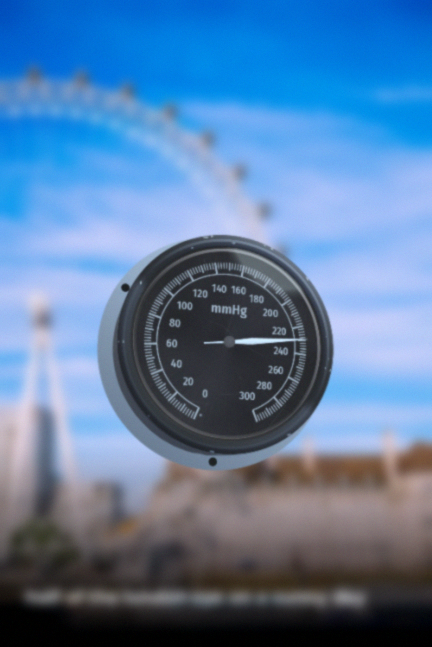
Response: 230 mmHg
